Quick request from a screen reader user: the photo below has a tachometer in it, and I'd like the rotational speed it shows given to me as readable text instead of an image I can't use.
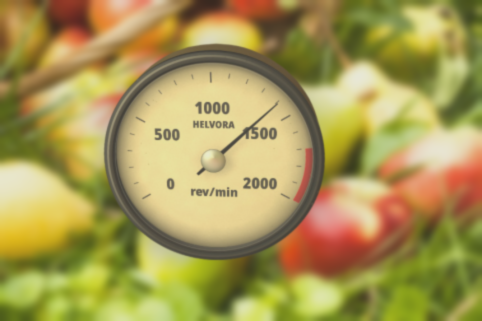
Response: 1400 rpm
